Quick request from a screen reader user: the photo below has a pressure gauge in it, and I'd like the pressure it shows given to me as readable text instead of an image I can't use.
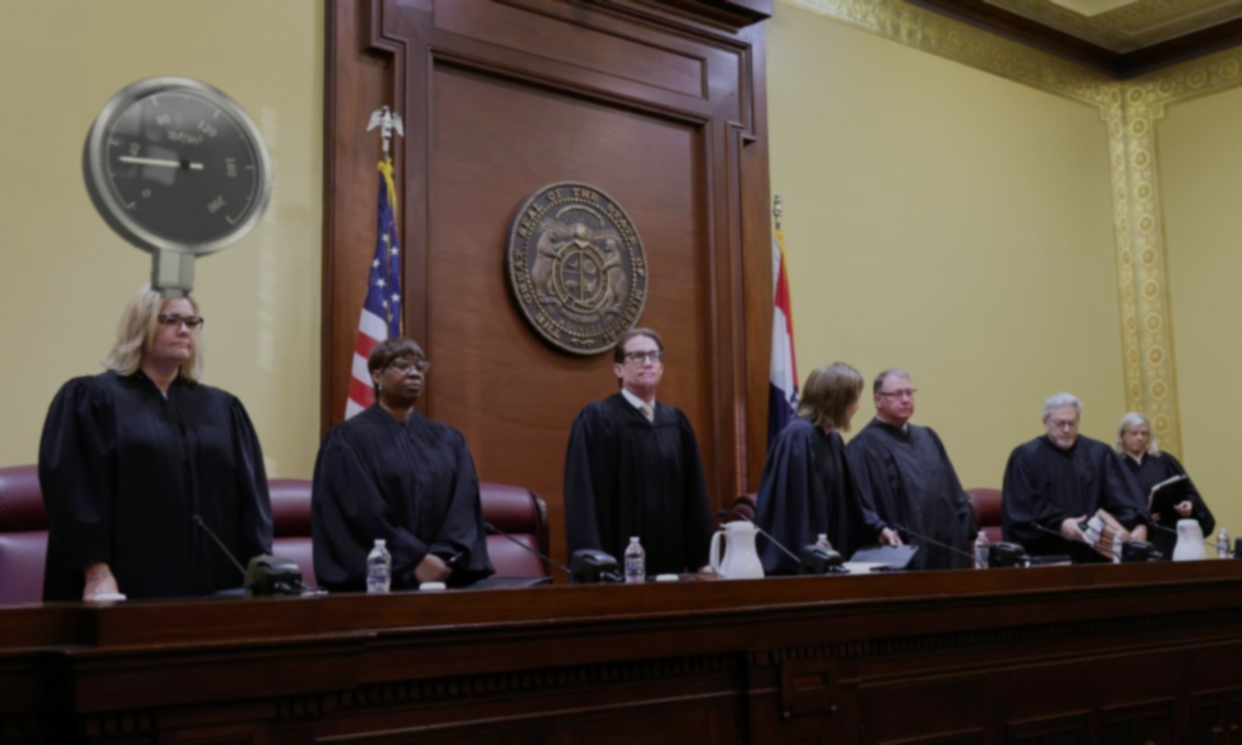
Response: 30 psi
